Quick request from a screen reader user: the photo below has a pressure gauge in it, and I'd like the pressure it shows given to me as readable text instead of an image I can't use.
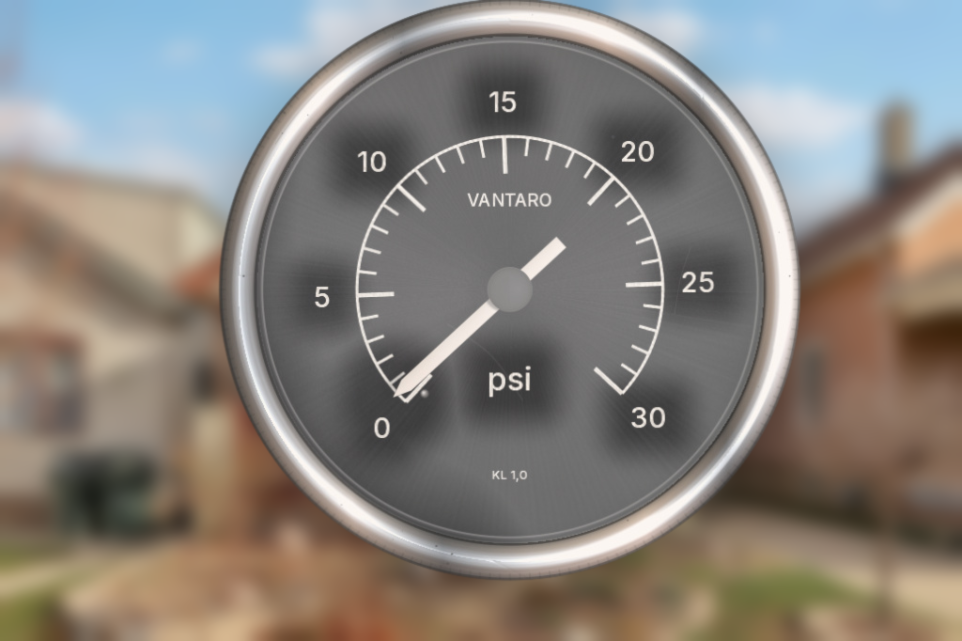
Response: 0.5 psi
